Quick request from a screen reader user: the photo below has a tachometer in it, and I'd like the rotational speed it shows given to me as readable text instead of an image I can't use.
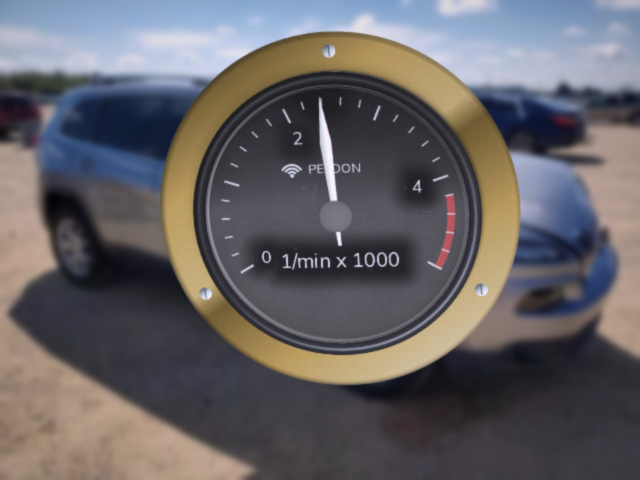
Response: 2400 rpm
